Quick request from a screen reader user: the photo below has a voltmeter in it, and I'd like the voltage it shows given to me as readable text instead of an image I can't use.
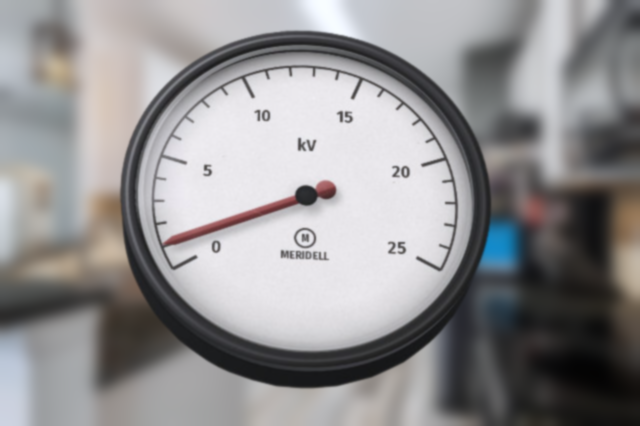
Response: 1 kV
